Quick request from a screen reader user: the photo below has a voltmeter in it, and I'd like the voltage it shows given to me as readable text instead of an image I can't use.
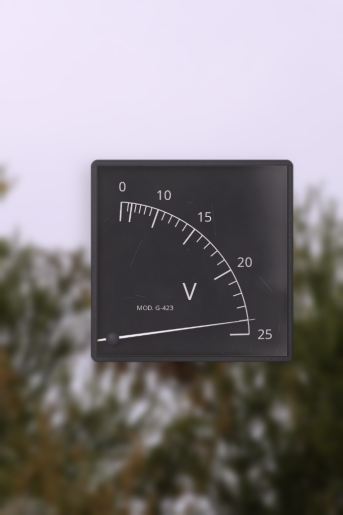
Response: 24 V
